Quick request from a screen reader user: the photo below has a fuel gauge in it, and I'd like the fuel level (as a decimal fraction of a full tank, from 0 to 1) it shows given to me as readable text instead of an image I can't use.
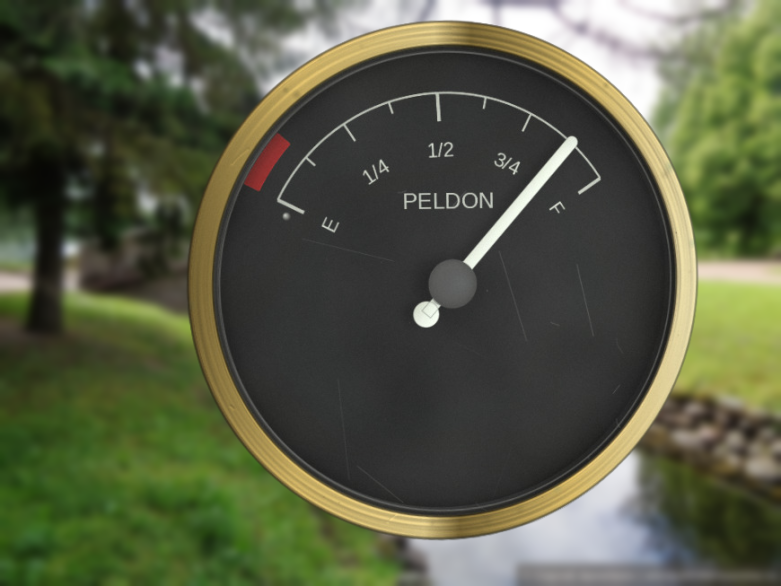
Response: 0.875
